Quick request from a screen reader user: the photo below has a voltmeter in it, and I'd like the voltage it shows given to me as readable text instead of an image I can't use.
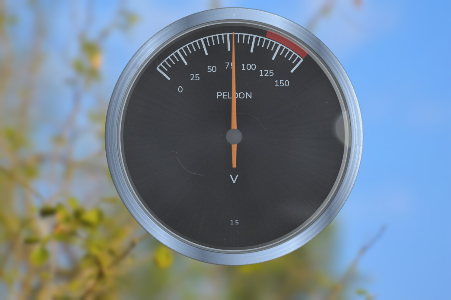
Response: 80 V
